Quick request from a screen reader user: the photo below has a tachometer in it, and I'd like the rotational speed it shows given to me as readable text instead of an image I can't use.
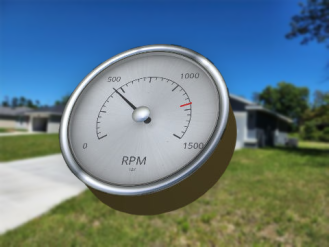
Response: 450 rpm
